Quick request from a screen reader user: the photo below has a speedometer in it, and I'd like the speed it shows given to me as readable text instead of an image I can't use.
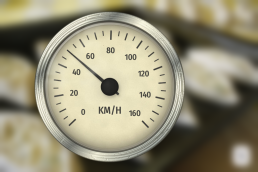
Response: 50 km/h
